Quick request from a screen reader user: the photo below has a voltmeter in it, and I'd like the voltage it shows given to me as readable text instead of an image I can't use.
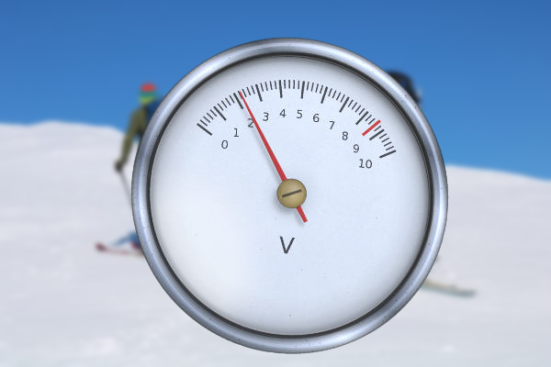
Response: 2.2 V
